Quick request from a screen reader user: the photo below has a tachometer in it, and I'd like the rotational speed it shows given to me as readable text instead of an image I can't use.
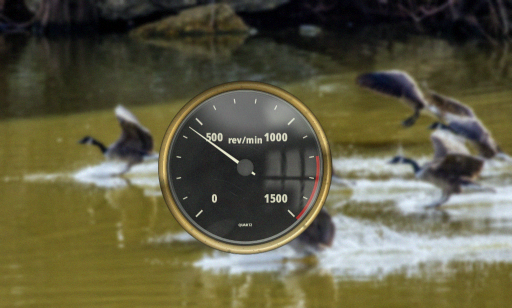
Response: 450 rpm
